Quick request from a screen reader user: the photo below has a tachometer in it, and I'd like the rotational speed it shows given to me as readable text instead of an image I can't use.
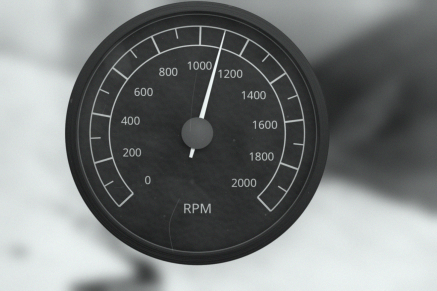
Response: 1100 rpm
